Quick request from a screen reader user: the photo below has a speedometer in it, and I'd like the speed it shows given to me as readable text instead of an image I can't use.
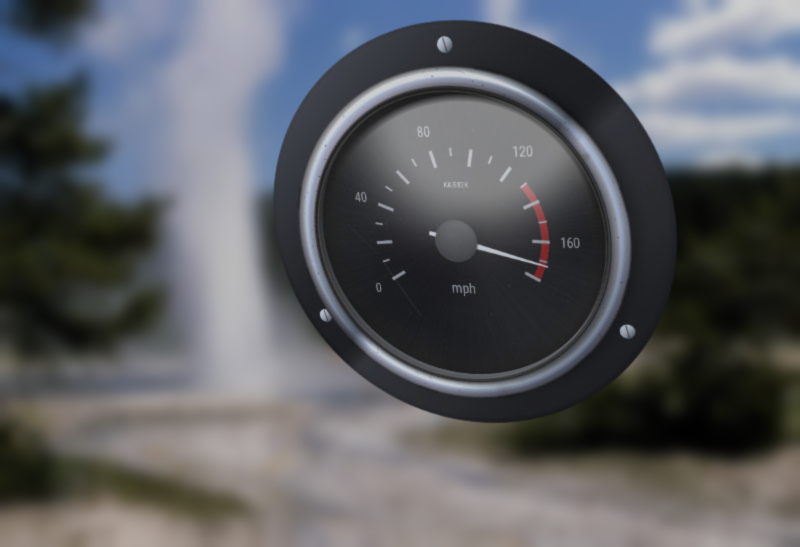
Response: 170 mph
